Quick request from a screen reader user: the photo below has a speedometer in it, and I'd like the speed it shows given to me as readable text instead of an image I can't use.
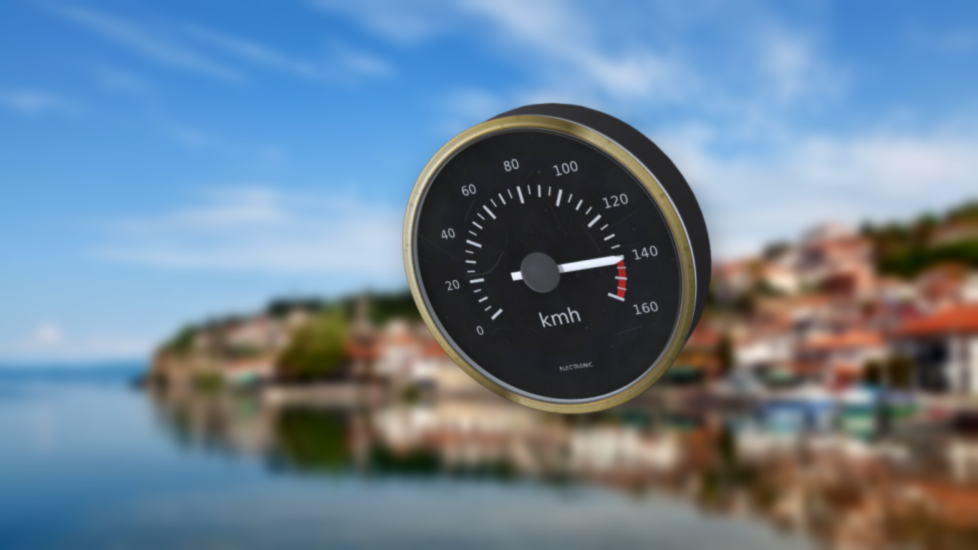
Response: 140 km/h
